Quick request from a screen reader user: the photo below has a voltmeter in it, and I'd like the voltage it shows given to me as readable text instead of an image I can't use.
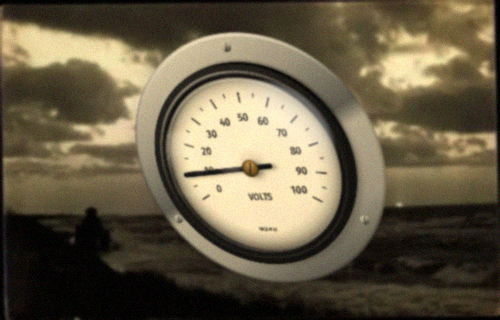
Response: 10 V
